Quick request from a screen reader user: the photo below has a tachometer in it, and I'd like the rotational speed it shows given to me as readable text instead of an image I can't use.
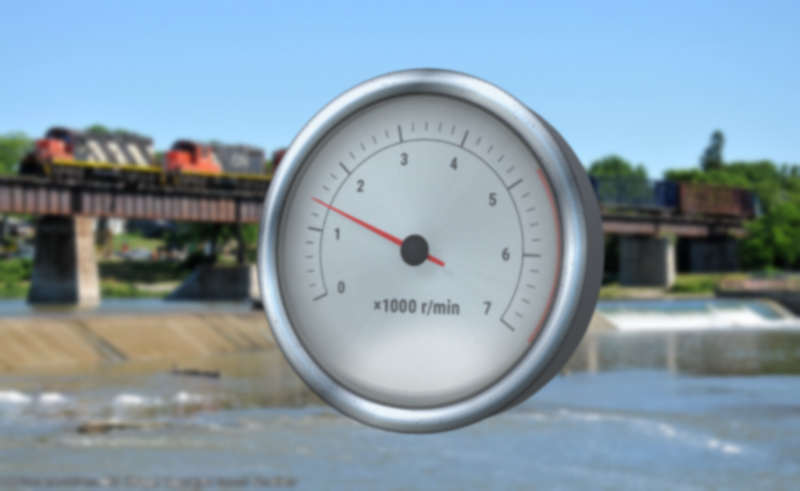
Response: 1400 rpm
